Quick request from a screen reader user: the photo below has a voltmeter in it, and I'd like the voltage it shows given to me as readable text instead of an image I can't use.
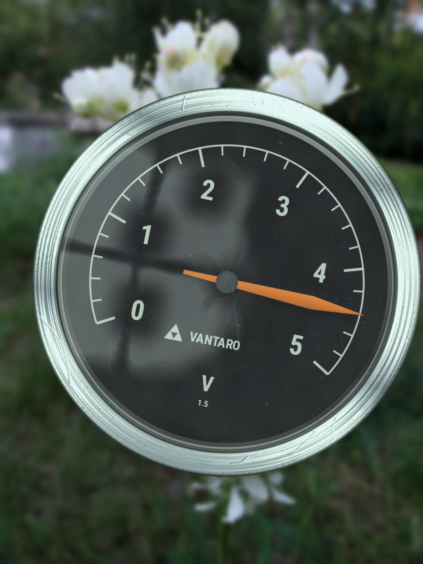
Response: 4.4 V
